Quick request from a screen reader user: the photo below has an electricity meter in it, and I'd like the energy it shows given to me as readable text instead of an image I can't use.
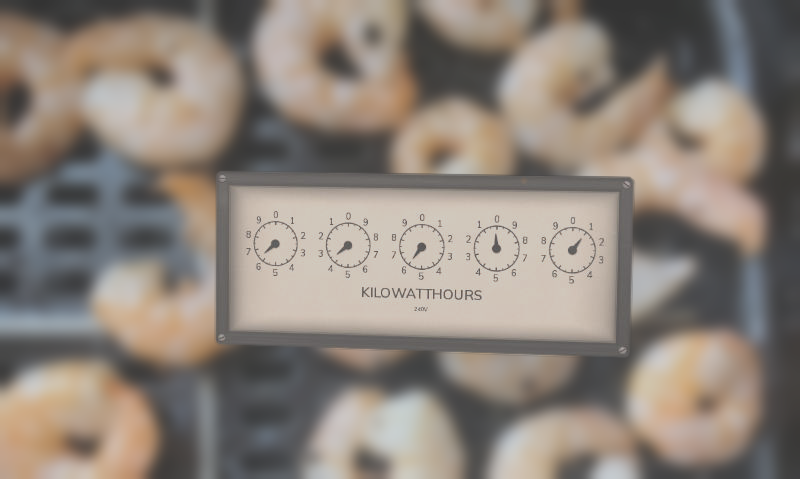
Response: 63601 kWh
